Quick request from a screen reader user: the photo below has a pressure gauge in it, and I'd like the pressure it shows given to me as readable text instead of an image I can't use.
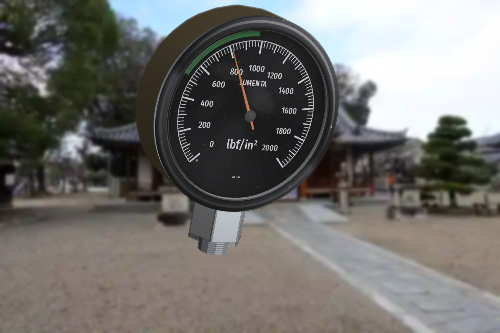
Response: 800 psi
